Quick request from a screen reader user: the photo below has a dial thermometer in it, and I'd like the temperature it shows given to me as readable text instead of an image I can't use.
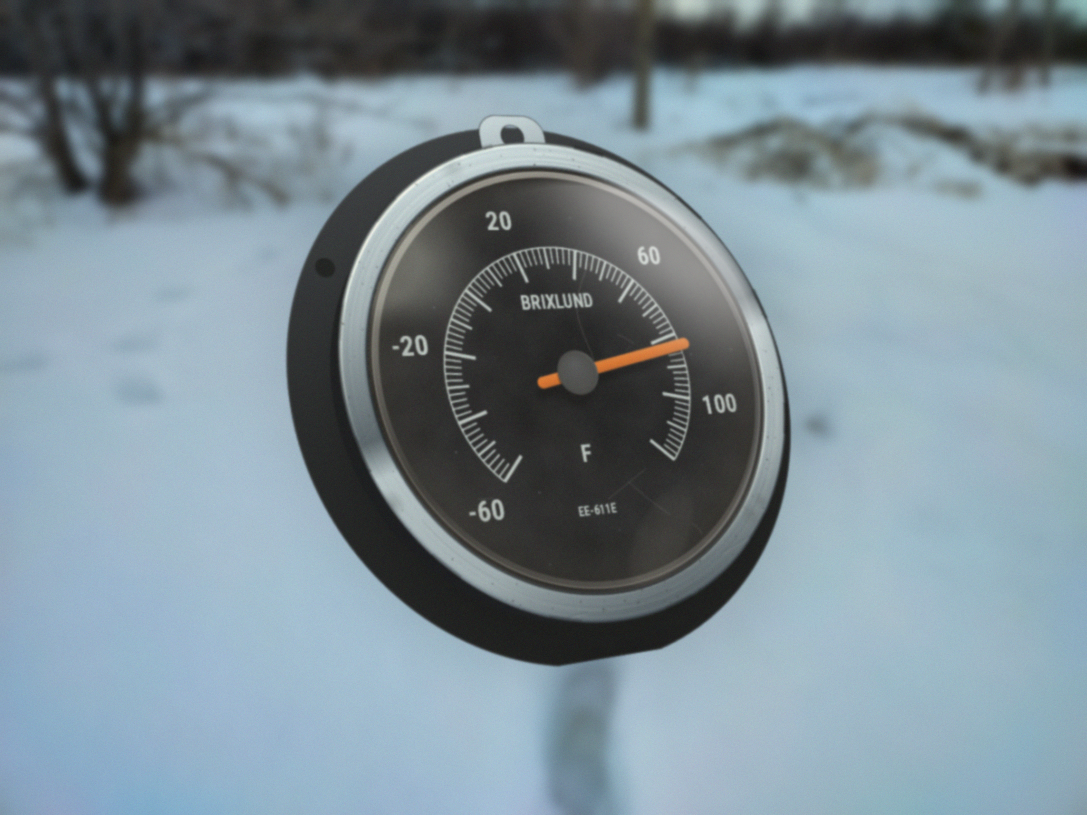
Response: 84 °F
